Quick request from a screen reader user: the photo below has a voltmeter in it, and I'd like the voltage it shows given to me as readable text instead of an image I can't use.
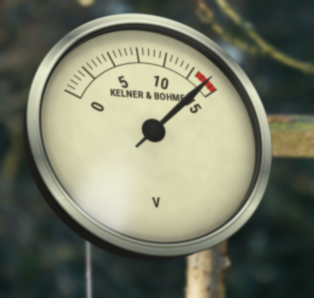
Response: 14 V
